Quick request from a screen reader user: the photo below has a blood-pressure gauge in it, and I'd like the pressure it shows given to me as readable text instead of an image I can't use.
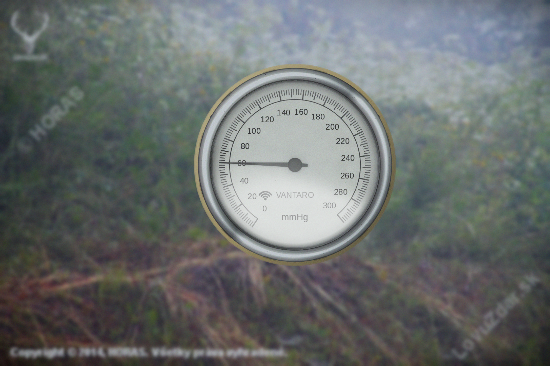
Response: 60 mmHg
